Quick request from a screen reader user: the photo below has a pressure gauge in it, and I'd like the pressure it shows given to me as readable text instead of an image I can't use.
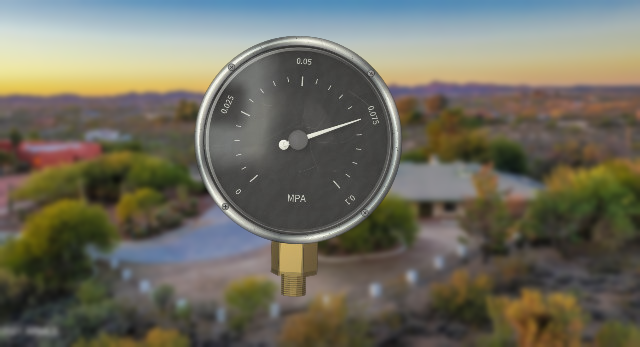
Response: 0.075 MPa
